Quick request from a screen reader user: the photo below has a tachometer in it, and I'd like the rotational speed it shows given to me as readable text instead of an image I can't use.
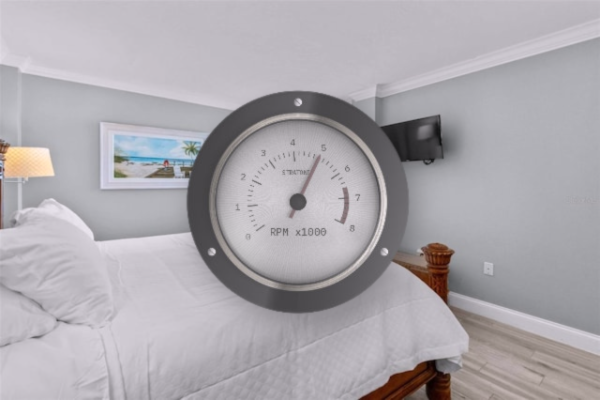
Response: 5000 rpm
